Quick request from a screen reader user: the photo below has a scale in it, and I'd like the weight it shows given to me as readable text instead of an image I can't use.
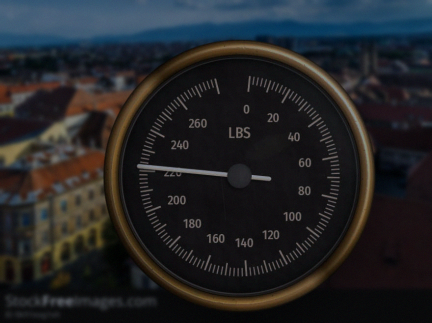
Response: 222 lb
